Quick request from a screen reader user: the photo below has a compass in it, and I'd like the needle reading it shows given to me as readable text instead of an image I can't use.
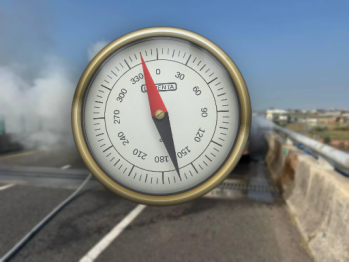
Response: 345 °
